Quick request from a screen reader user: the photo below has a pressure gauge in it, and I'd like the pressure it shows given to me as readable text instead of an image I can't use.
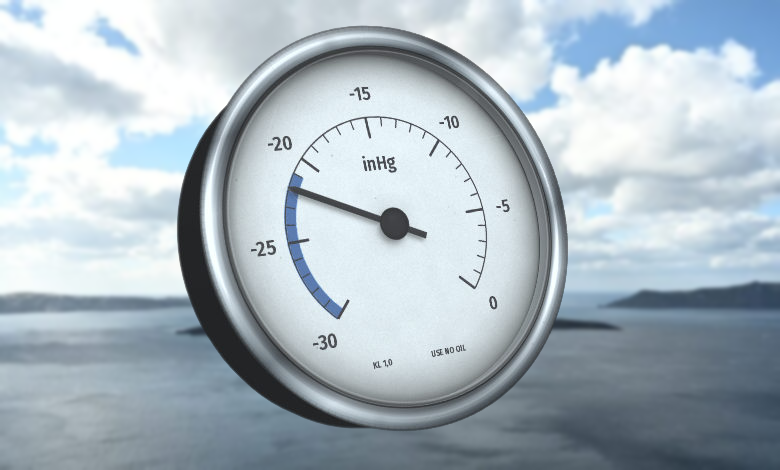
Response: -22 inHg
